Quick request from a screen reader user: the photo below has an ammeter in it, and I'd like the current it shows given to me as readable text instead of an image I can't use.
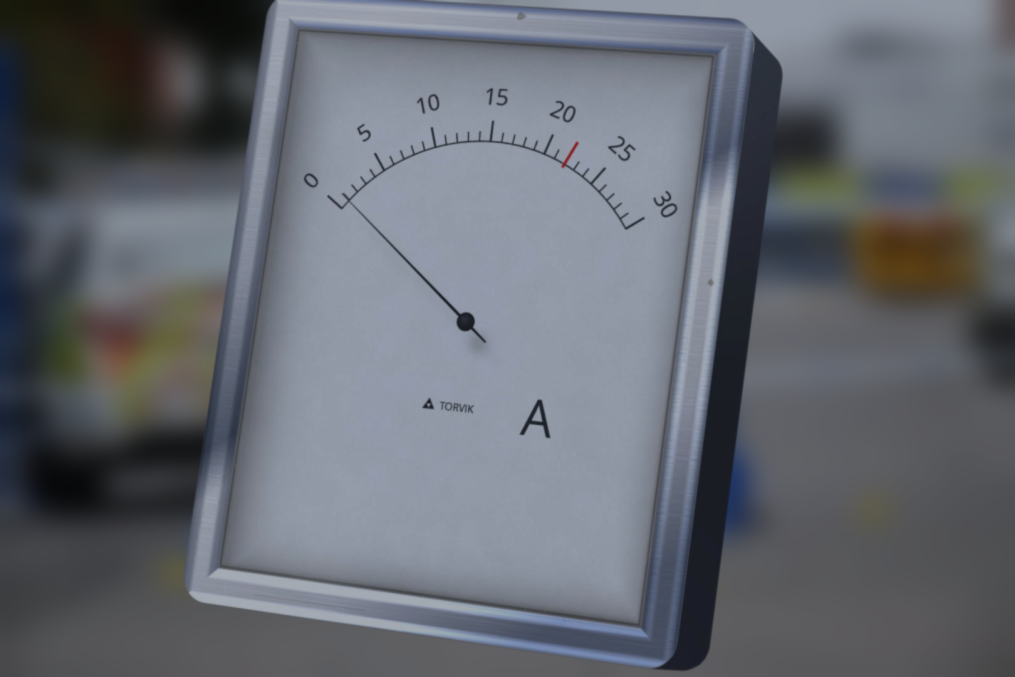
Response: 1 A
